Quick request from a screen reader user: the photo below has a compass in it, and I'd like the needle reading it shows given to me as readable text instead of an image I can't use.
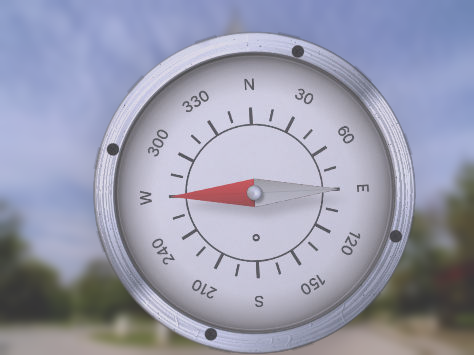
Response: 270 °
